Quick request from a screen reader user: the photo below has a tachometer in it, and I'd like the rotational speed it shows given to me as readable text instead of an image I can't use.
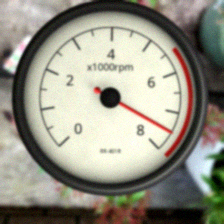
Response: 7500 rpm
